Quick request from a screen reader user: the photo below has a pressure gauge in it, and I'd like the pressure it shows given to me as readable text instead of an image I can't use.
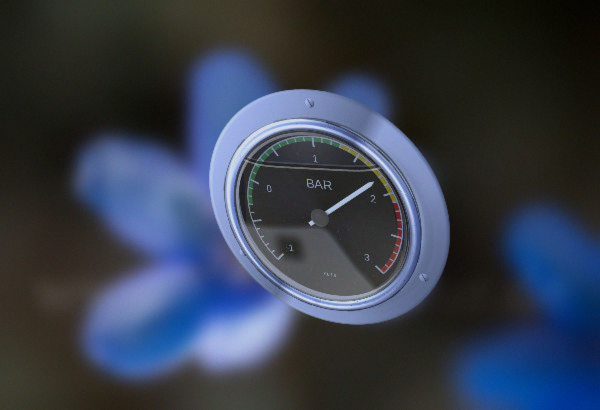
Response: 1.8 bar
